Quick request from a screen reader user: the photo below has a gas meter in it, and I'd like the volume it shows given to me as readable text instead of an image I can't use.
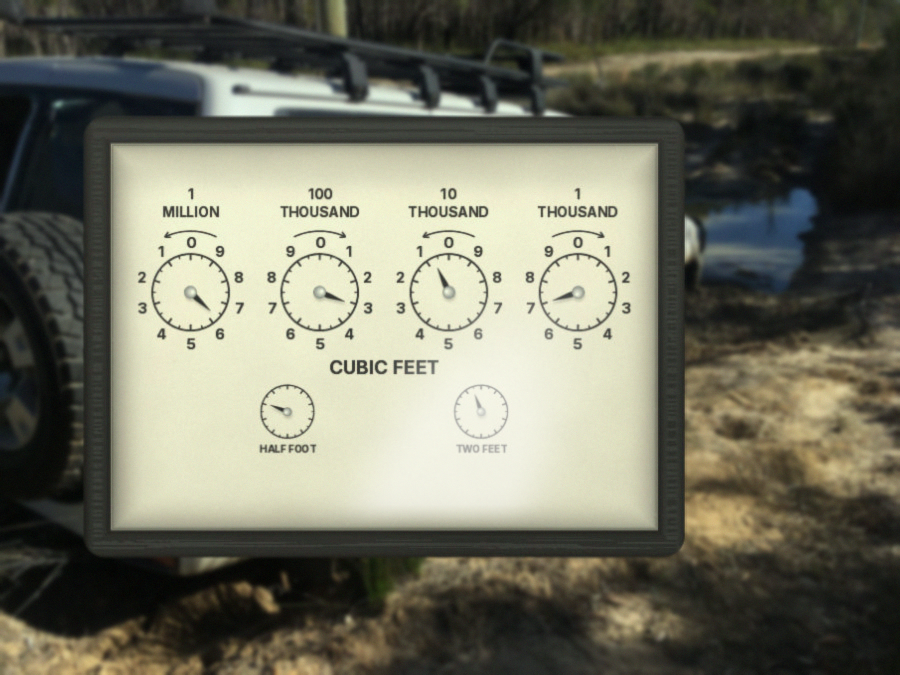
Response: 630700 ft³
